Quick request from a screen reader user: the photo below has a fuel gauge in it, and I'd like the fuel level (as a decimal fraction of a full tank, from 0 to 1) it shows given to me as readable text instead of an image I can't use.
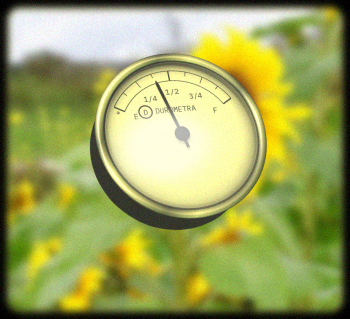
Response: 0.375
